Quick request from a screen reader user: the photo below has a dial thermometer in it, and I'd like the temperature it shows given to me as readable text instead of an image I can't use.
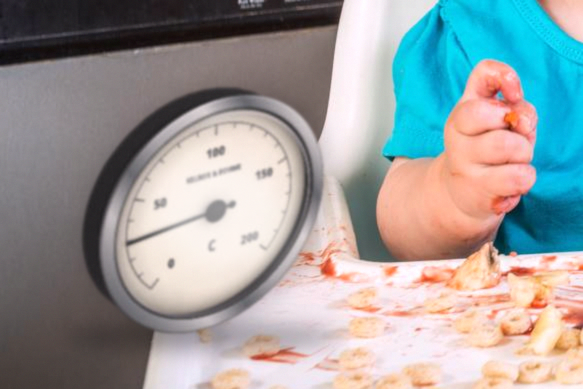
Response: 30 °C
